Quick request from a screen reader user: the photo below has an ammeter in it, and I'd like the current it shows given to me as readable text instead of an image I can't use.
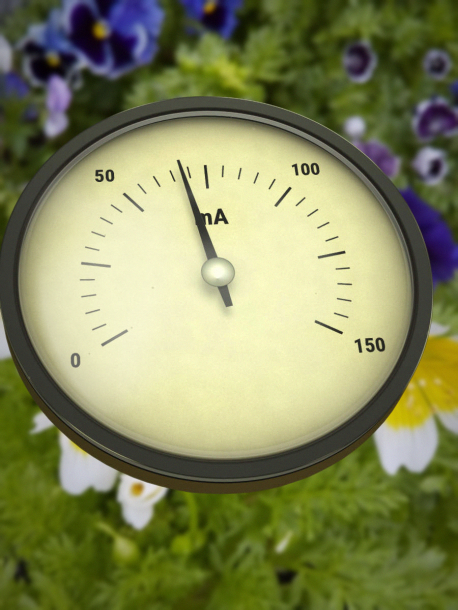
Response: 67.5 mA
